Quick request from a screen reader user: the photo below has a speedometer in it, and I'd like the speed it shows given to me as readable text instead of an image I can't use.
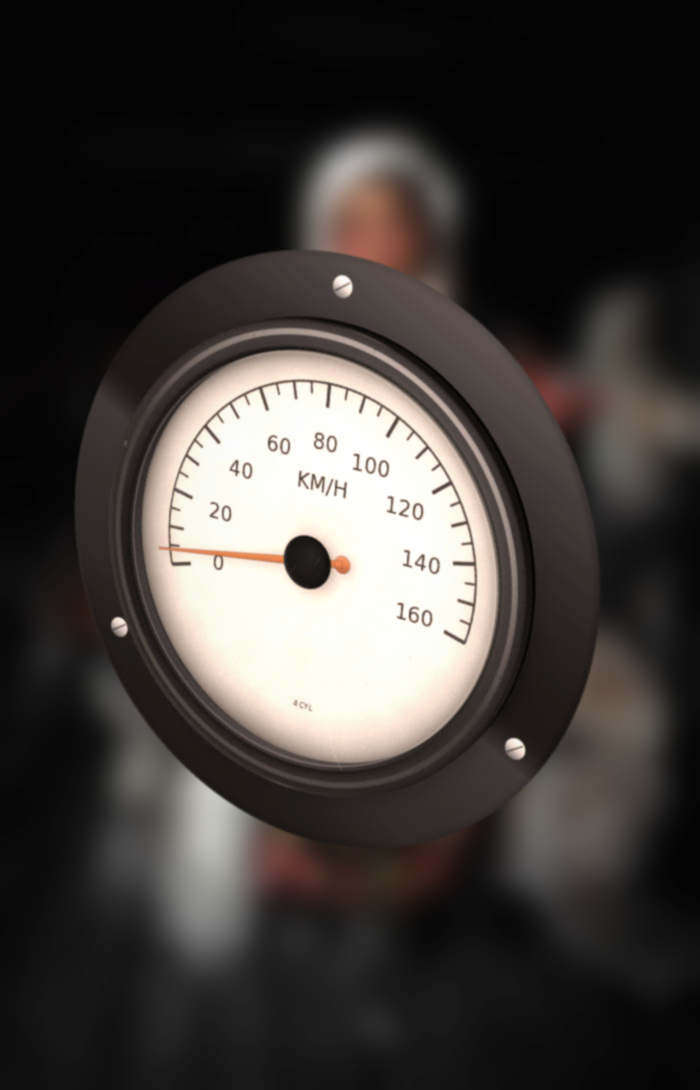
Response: 5 km/h
